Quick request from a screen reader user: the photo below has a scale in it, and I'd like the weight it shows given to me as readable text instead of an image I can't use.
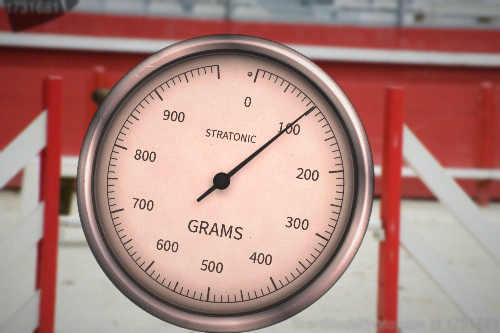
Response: 100 g
